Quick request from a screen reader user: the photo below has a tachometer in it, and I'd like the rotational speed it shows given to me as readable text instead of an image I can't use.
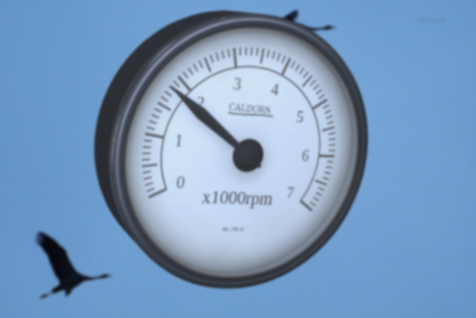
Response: 1800 rpm
